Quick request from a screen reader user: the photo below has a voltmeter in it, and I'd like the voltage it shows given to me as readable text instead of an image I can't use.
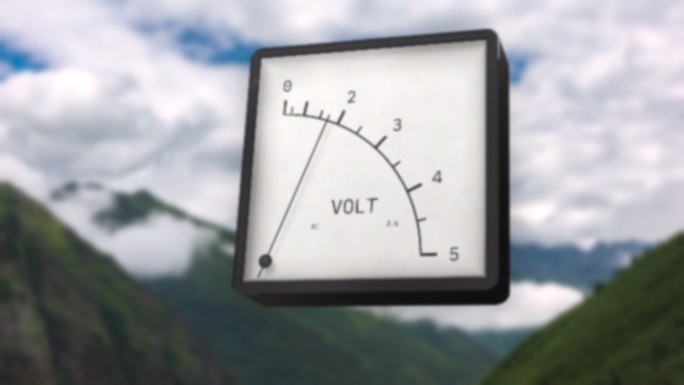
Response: 1.75 V
